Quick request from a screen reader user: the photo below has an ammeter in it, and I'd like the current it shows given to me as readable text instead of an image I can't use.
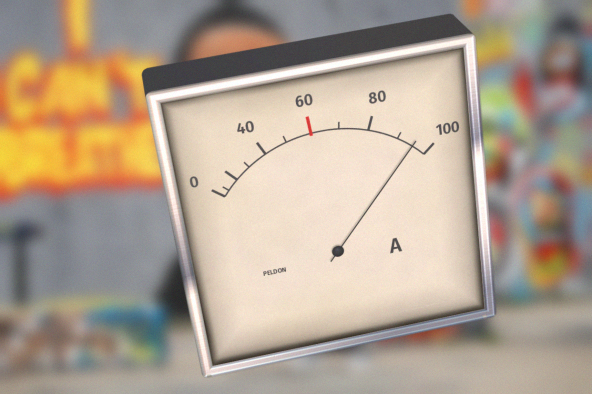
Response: 95 A
